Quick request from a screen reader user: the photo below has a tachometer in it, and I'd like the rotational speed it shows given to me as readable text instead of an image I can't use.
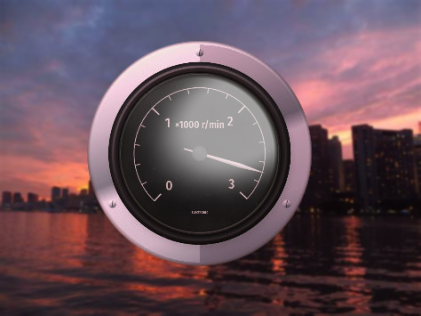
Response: 2700 rpm
